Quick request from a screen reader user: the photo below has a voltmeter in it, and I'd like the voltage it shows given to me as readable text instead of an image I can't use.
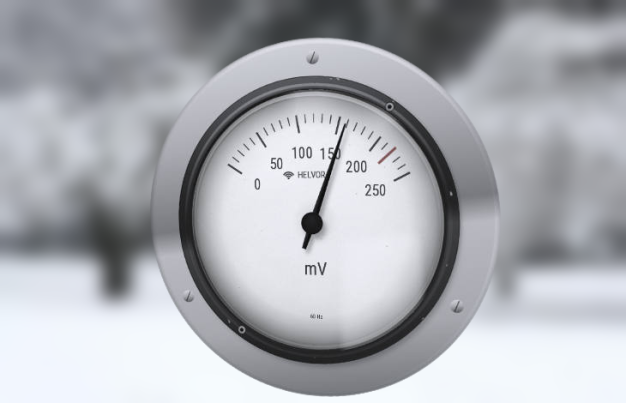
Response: 160 mV
